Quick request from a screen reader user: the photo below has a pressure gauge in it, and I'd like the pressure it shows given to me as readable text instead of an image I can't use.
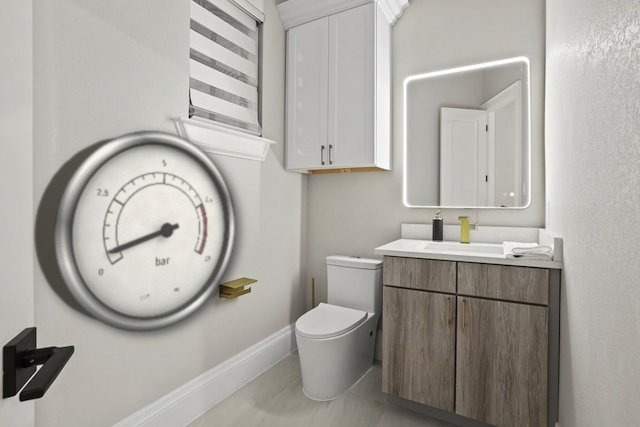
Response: 0.5 bar
